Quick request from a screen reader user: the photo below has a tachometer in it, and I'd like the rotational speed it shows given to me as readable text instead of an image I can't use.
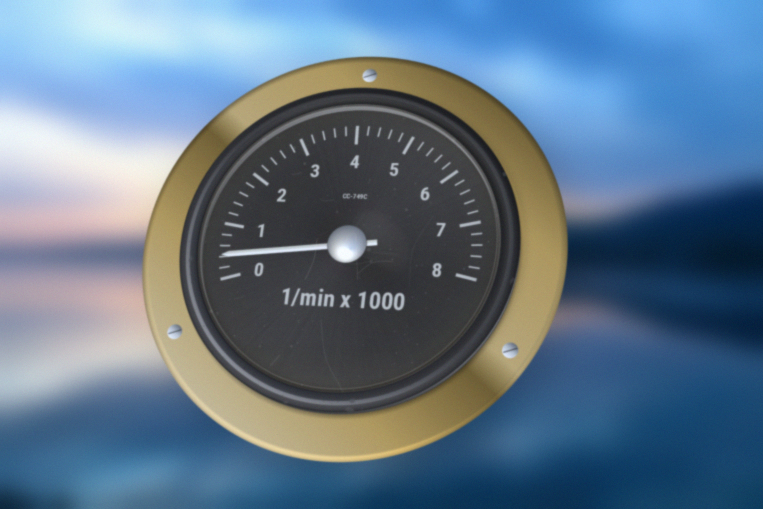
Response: 400 rpm
